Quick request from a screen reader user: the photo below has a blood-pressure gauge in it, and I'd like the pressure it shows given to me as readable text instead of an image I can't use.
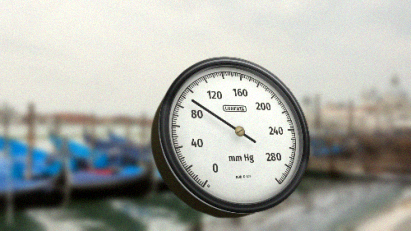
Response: 90 mmHg
